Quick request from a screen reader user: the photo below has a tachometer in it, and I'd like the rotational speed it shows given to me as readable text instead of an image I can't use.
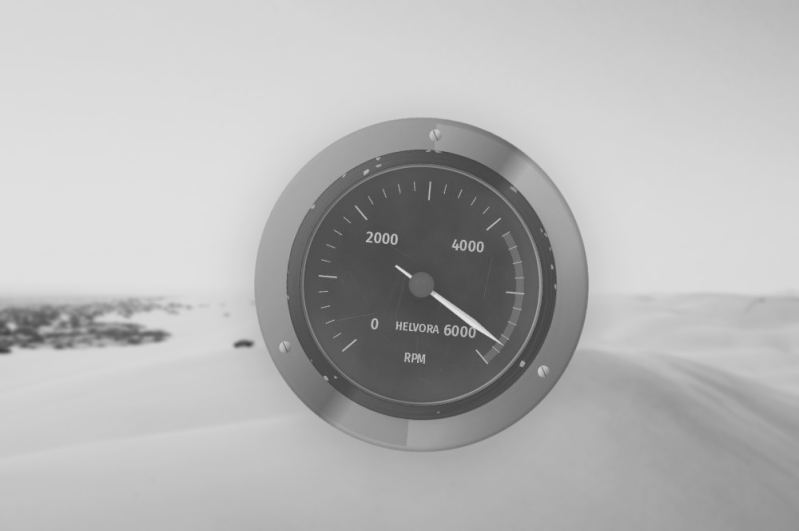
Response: 5700 rpm
